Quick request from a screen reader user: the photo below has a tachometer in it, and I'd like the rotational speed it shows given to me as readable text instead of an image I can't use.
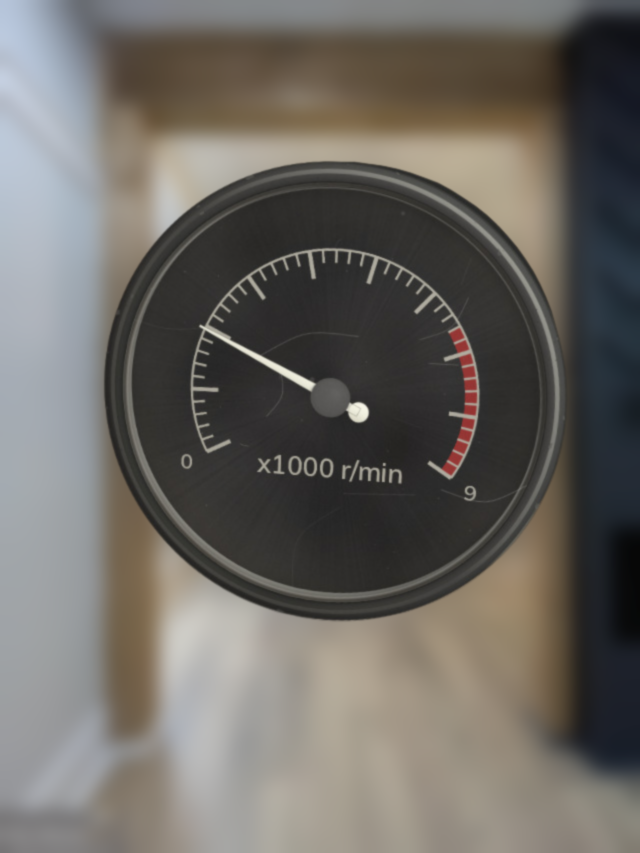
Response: 2000 rpm
